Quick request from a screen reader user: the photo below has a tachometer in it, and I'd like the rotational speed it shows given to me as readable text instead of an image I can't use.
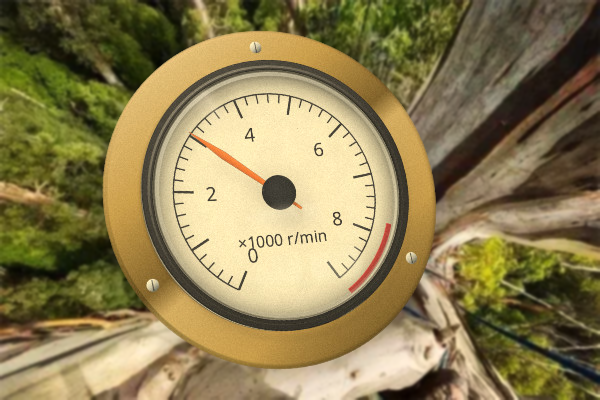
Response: 3000 rpm
